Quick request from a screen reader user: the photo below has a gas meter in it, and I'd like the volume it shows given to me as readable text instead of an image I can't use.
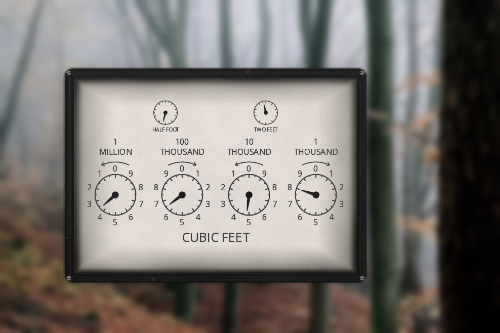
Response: 364800 ft³
